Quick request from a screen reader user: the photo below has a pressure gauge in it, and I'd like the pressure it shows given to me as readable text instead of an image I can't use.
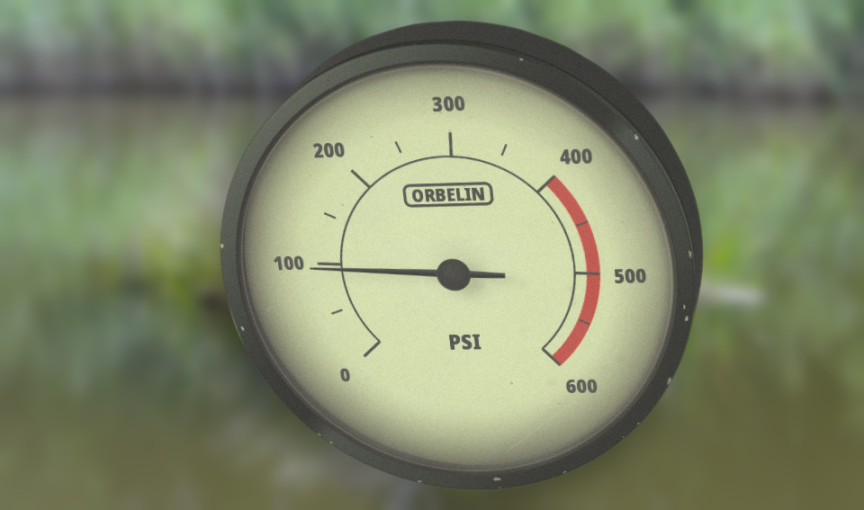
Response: 100 psi
